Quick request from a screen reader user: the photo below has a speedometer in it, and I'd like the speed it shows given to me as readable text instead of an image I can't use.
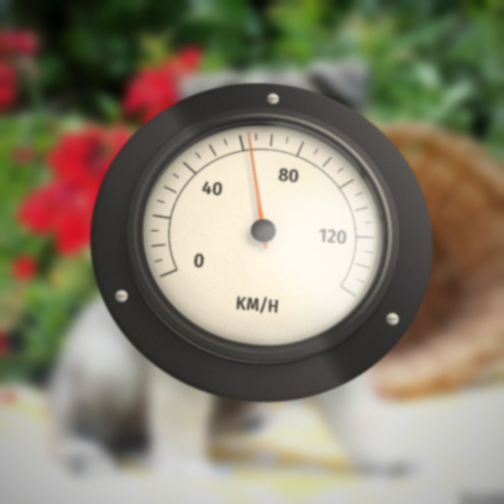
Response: 62.5 km/h
